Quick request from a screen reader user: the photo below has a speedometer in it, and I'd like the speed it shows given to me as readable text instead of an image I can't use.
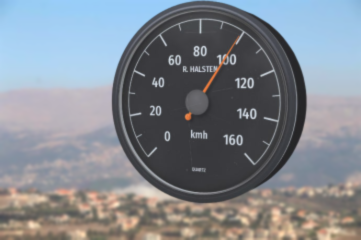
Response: 100 km/h
